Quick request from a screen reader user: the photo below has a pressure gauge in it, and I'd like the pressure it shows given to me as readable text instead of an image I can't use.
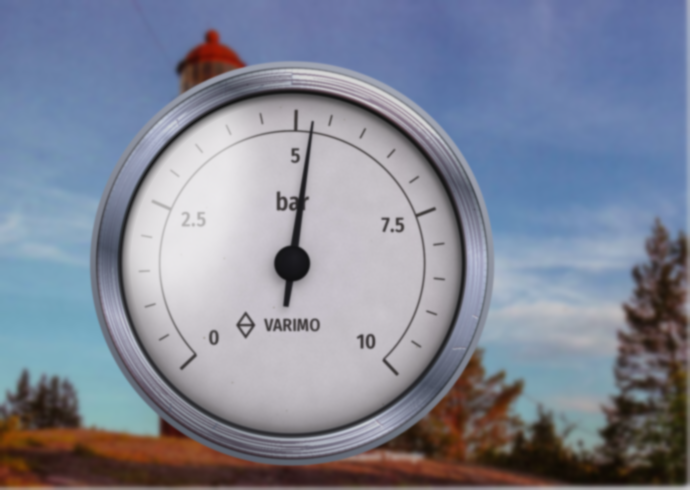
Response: 5.25 bar
